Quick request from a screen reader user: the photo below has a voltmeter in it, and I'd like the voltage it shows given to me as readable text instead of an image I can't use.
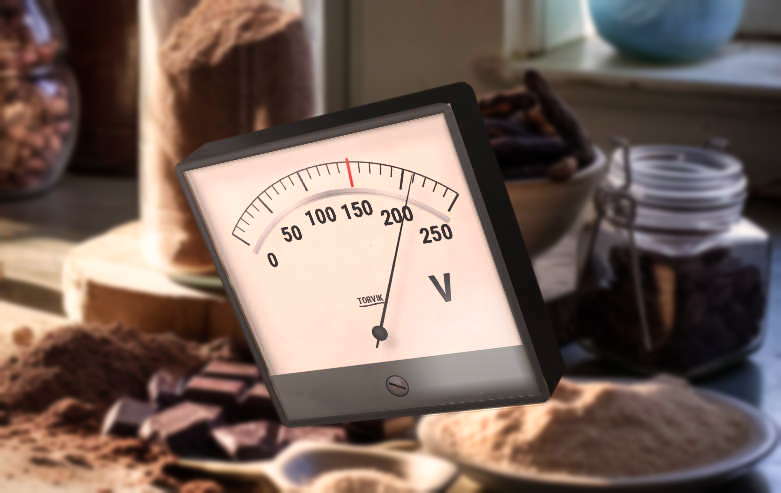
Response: 210 V
